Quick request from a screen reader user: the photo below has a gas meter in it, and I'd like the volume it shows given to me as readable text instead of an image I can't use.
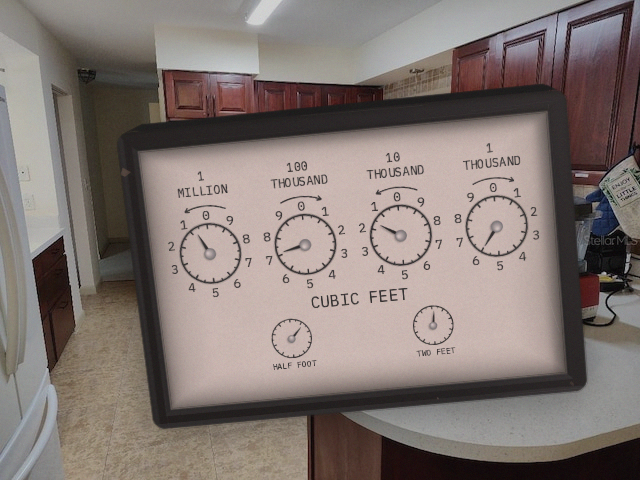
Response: 71600 ft³
